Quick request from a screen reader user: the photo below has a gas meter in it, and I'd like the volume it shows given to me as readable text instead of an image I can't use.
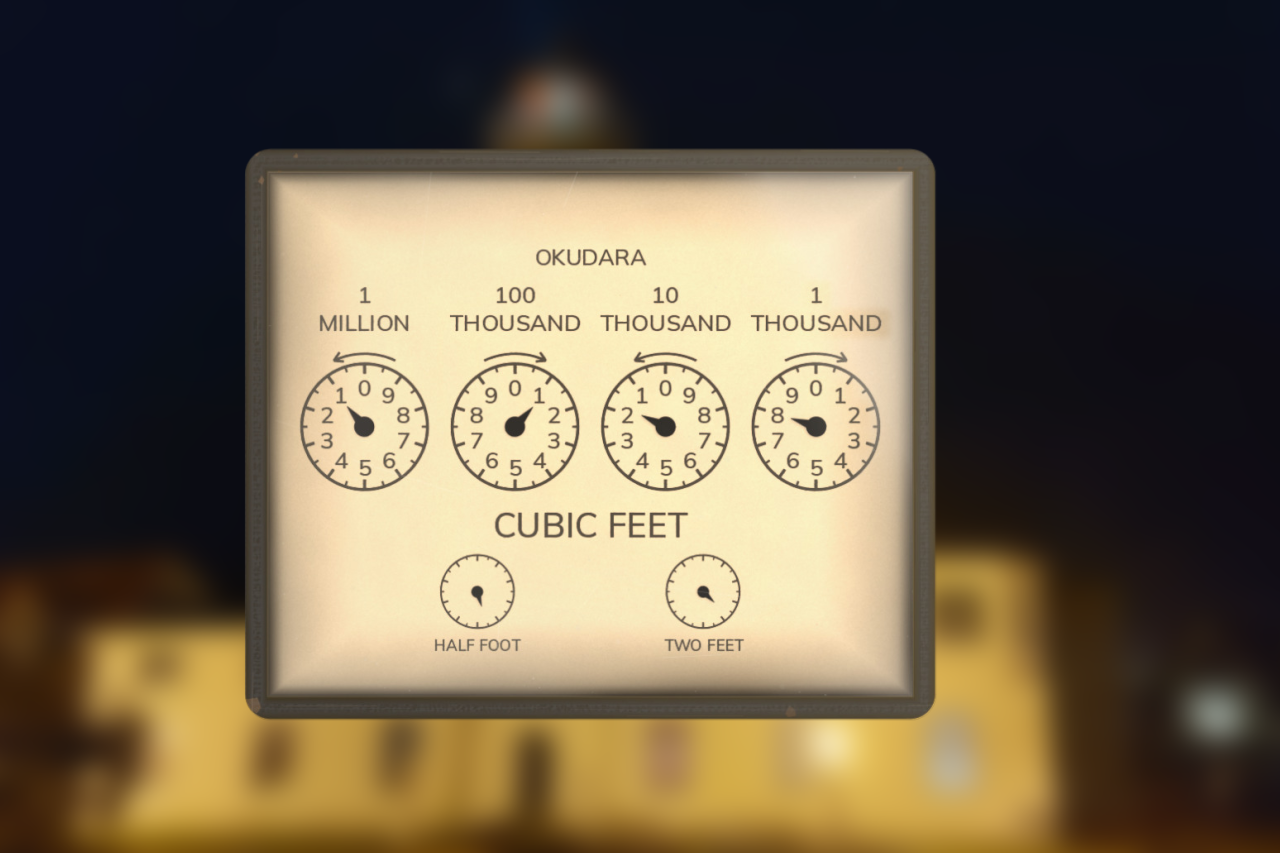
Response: 111800 ft³
